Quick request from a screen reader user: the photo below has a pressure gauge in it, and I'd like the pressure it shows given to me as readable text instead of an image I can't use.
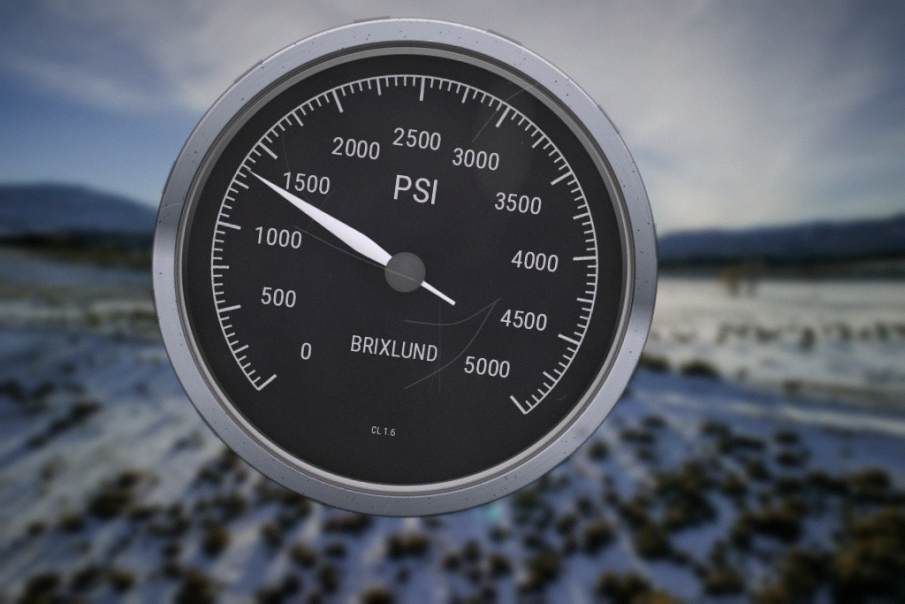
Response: 1350 psi
